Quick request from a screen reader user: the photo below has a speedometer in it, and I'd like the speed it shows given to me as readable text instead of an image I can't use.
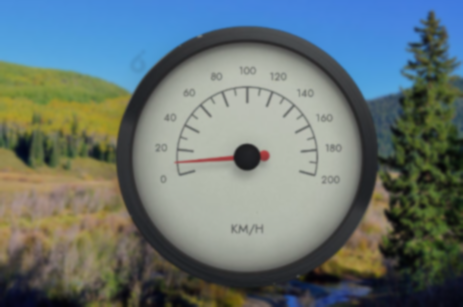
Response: 10 km/h
